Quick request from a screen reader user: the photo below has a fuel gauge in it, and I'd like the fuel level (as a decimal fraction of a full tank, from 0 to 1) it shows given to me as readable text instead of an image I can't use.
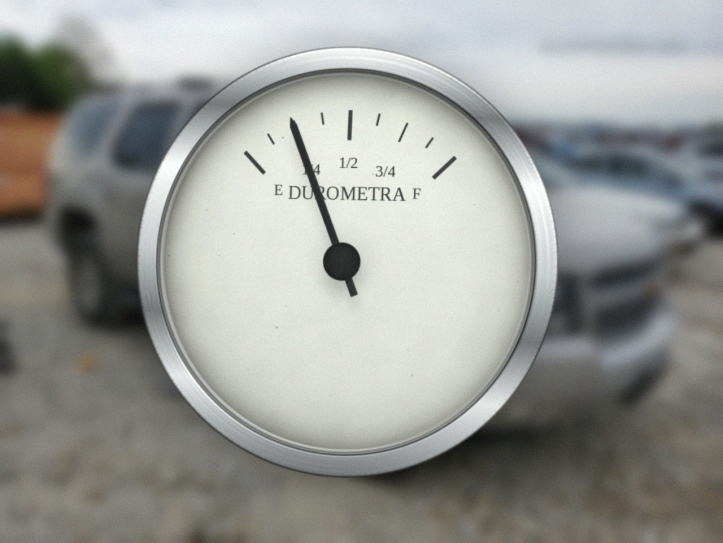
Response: 0.25
